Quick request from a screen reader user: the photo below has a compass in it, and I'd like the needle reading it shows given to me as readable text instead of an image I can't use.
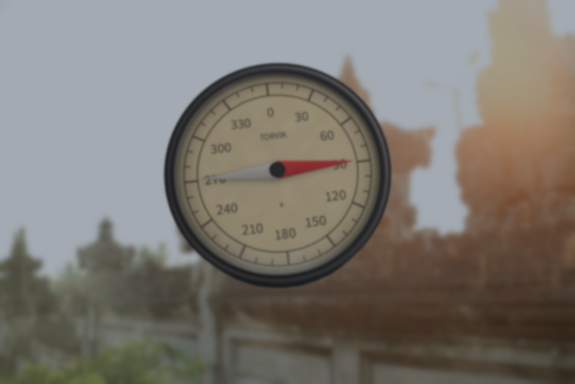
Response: 90 °
